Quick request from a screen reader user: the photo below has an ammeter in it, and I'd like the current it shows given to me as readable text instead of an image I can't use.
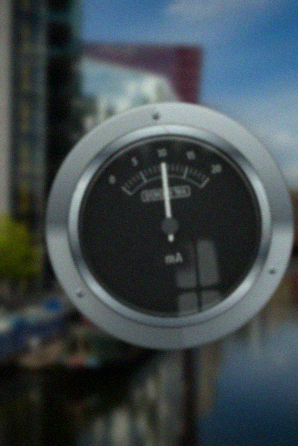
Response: 10 mA
